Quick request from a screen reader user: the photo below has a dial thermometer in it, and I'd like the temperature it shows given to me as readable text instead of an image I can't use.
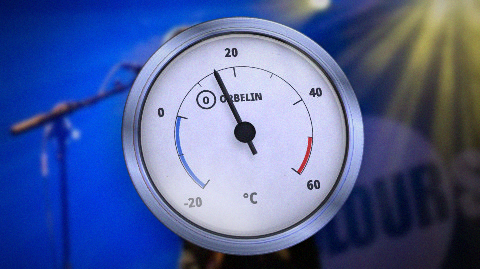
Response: 15 °C
